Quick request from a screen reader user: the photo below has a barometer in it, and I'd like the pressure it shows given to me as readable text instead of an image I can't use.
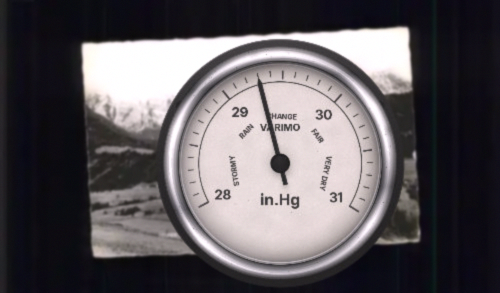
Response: 29.3 inHg
